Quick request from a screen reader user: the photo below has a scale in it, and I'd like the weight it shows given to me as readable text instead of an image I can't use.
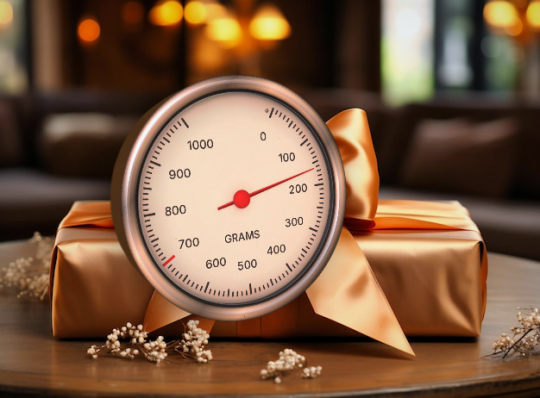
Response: 160 g
